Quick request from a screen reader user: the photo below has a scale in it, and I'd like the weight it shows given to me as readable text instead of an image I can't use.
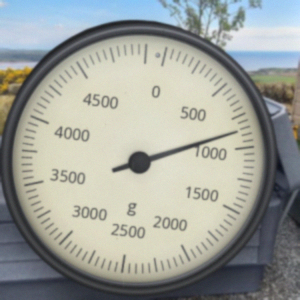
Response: 850 g
